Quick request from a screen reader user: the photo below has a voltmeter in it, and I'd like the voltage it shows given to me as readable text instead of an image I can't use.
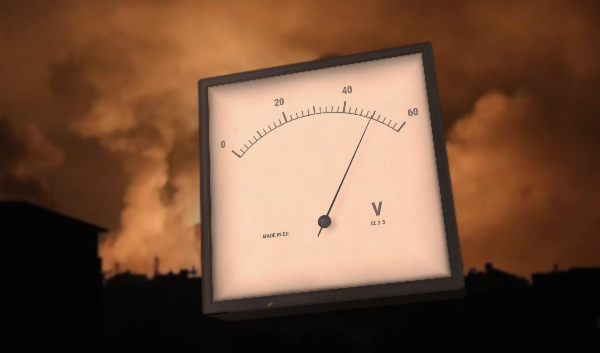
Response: 50 V
